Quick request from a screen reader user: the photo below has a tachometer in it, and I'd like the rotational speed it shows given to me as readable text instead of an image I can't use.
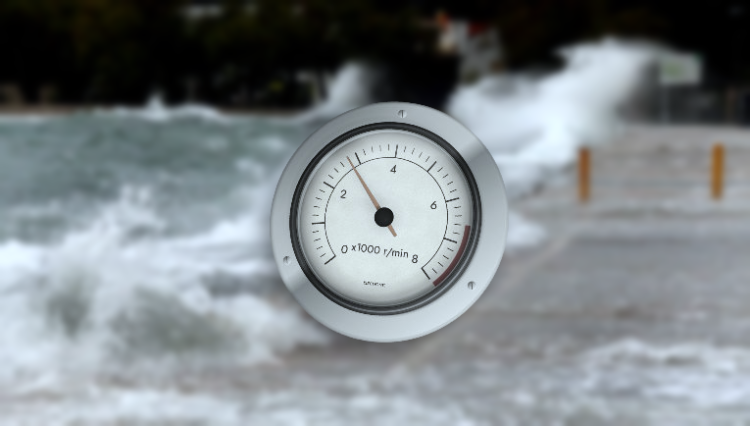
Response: 2800 rpm
